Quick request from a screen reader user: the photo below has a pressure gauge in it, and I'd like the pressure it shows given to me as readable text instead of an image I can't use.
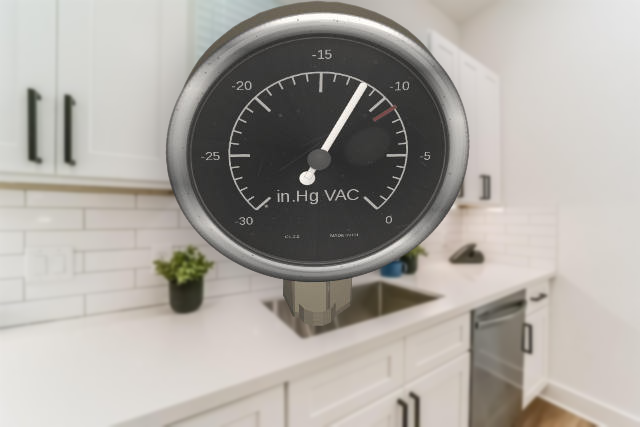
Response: -12 inHg
